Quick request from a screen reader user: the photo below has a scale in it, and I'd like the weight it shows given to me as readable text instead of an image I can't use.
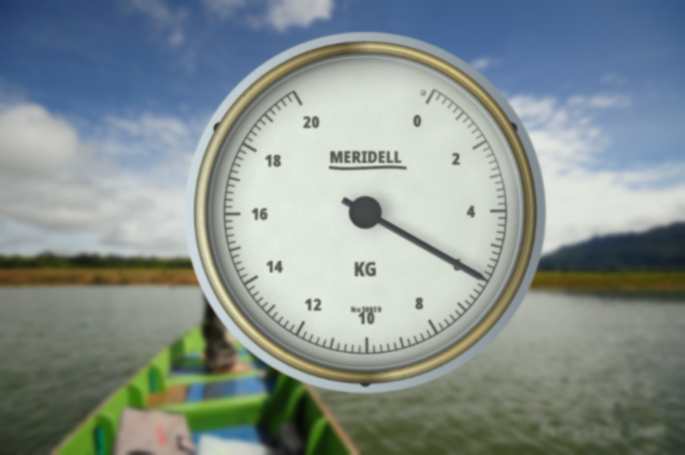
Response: 6 kg
